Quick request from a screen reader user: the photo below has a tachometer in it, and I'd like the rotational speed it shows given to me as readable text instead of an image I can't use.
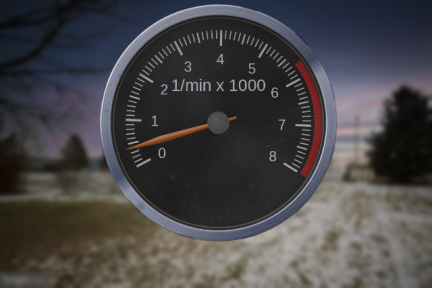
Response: 400 rpm
